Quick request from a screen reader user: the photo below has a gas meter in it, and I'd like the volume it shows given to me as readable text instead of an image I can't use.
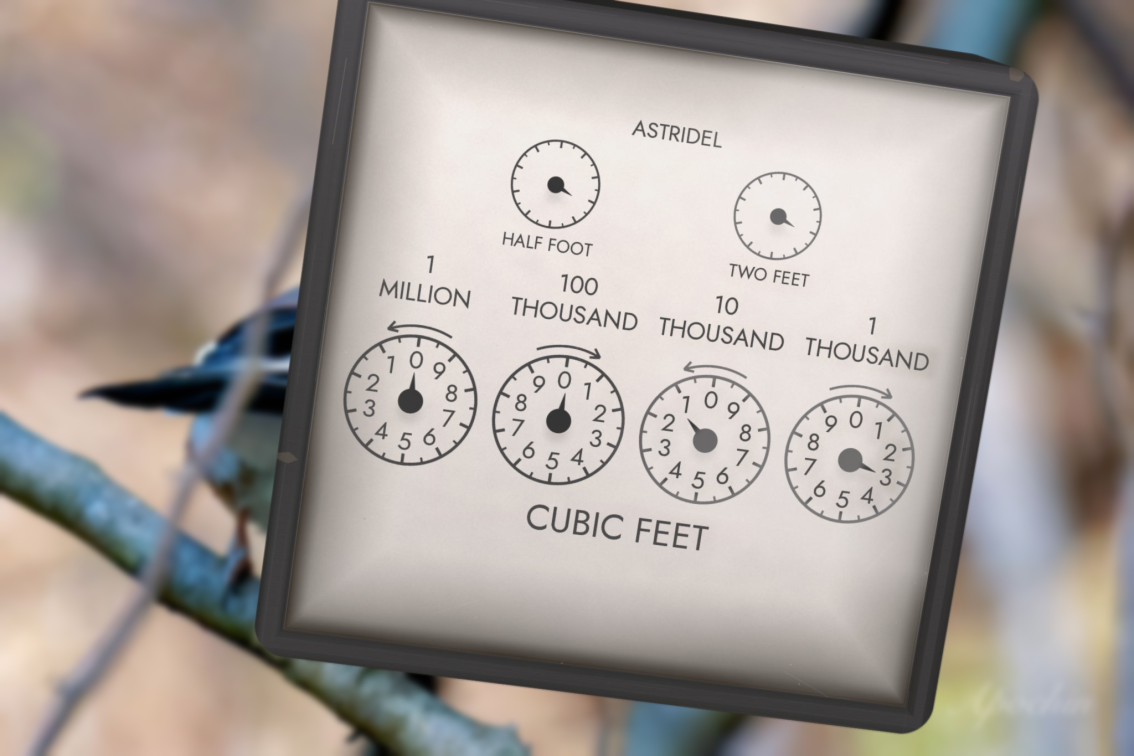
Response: 1300 ft³
